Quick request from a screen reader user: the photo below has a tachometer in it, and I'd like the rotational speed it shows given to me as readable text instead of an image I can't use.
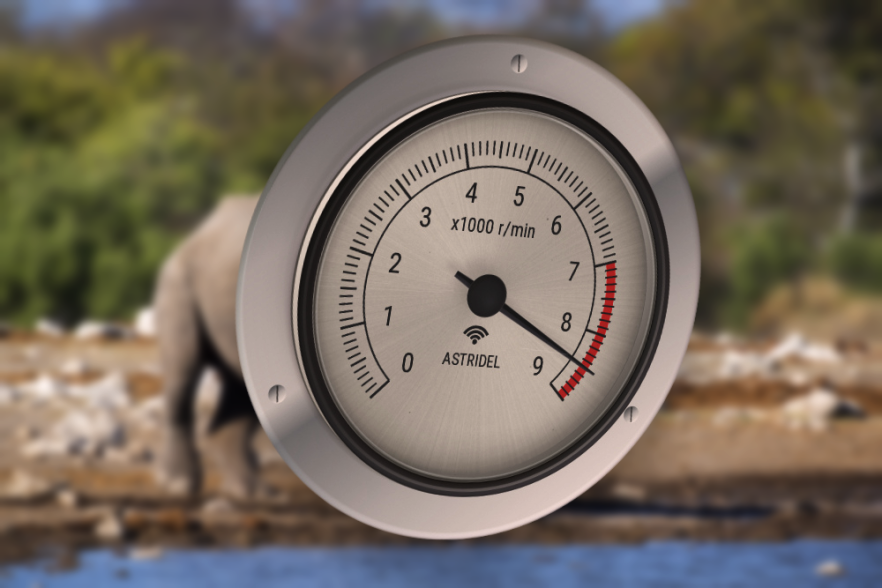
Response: 8500 rpm
